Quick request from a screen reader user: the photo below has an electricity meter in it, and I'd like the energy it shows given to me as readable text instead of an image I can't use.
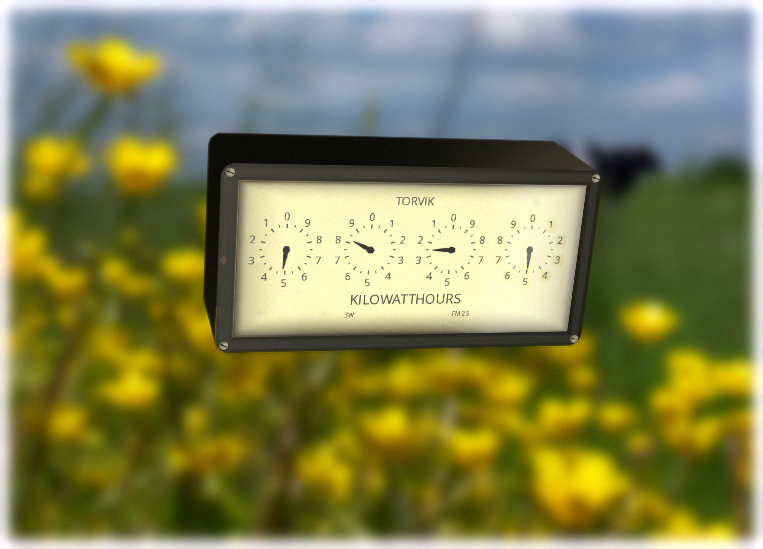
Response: 4825 kWh
